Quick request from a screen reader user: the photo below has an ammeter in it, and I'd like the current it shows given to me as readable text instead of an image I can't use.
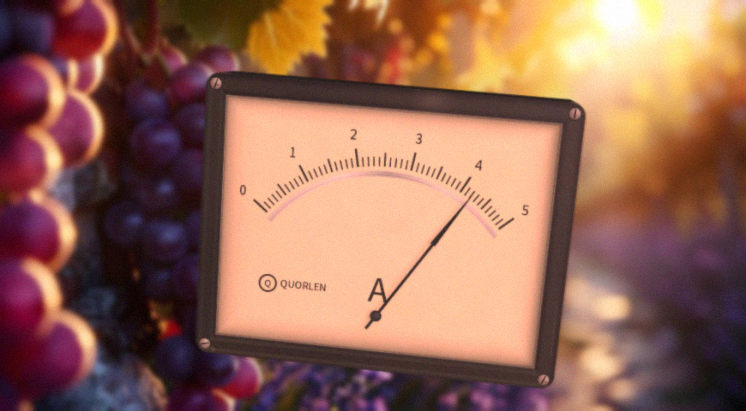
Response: 4.2 A
